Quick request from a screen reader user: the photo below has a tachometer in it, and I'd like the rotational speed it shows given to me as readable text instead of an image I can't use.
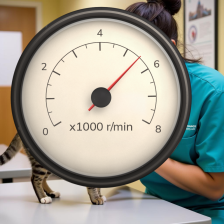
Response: 5500 rpm
